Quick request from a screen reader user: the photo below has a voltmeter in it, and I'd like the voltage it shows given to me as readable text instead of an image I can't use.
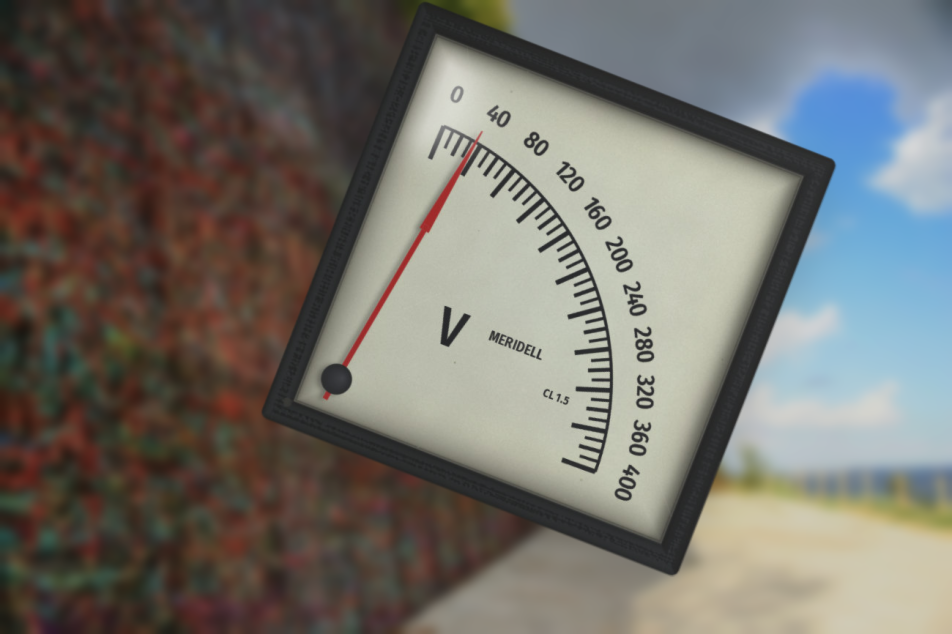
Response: 35 V
